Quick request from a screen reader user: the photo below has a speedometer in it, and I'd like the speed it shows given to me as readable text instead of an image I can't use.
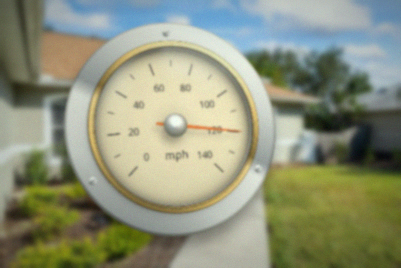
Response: 120 mph
